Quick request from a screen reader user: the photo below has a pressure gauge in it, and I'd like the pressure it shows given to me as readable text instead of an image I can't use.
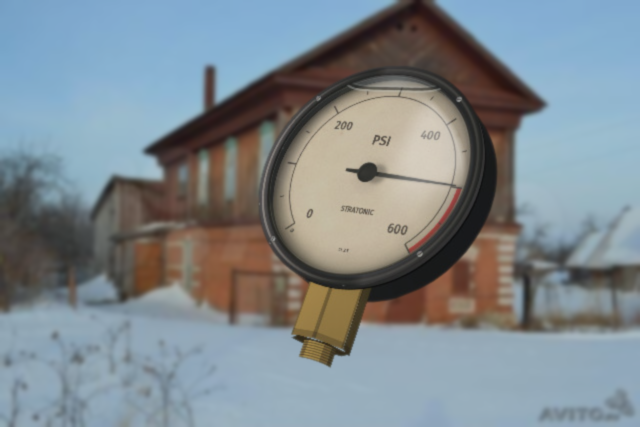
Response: 500 psi
